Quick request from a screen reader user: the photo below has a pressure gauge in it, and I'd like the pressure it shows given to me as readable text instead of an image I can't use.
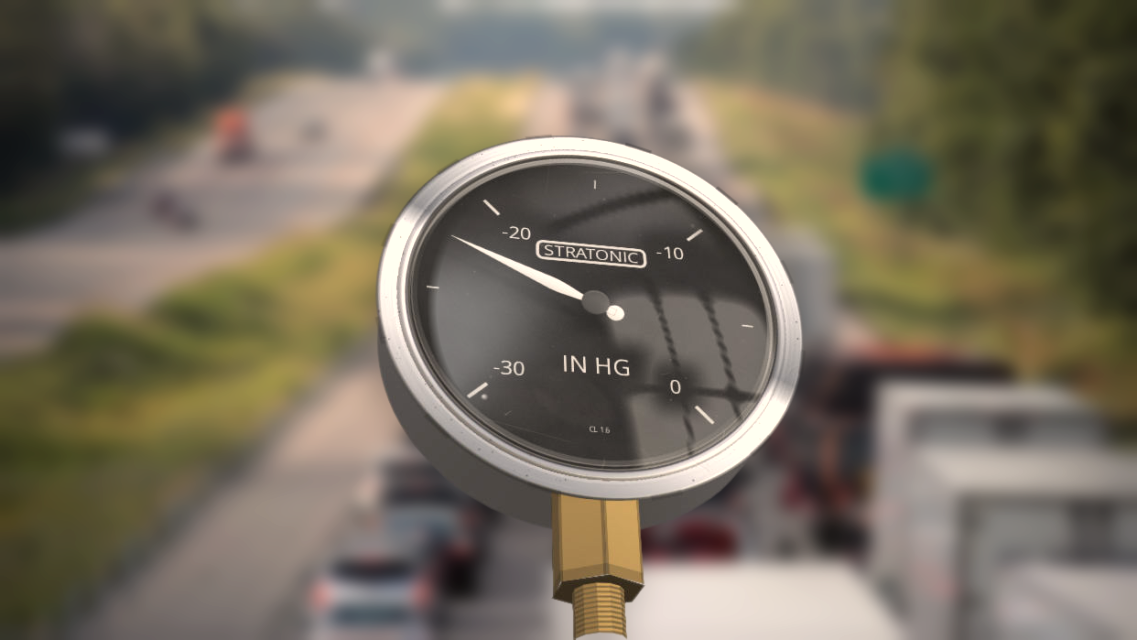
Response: -22.5 inHg
